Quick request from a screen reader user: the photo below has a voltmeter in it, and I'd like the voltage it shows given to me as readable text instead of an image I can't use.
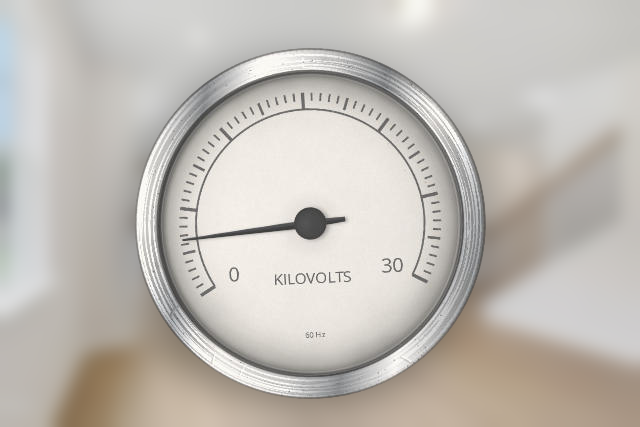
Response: 3.25 kV
